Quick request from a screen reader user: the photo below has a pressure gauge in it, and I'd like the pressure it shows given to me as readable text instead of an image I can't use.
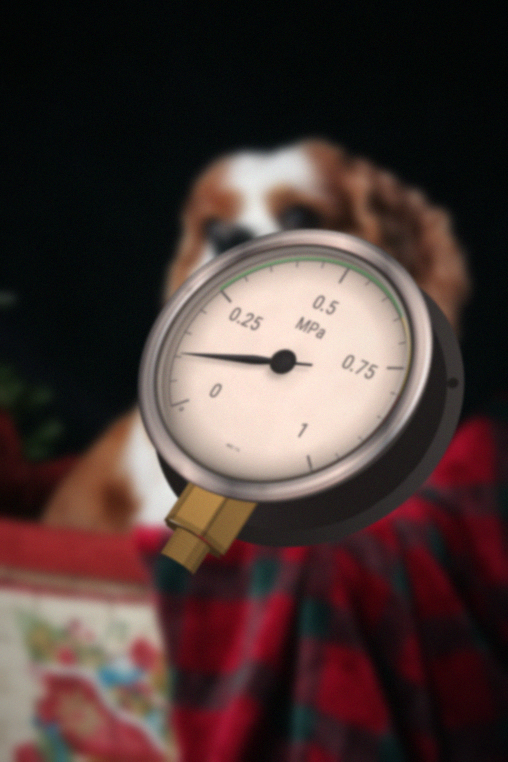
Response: 0.1 MPa
